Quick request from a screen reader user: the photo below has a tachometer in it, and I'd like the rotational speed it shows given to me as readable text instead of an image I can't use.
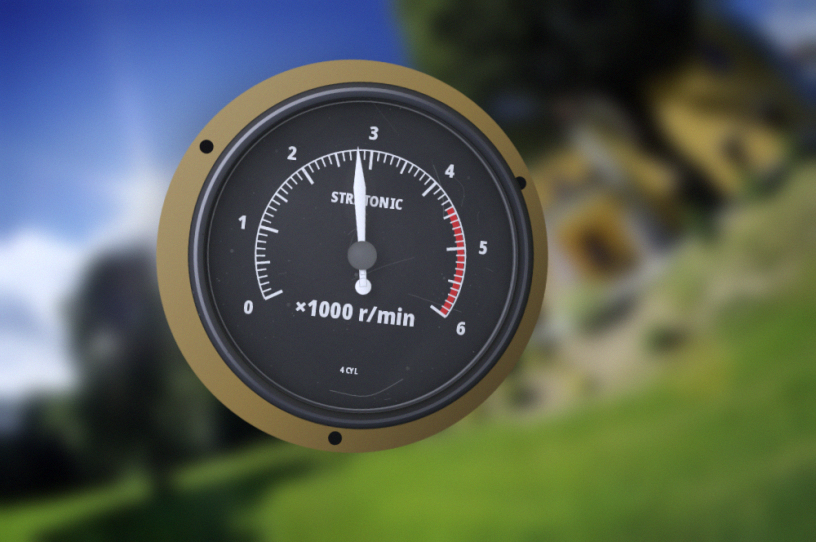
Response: 2800 rpm
